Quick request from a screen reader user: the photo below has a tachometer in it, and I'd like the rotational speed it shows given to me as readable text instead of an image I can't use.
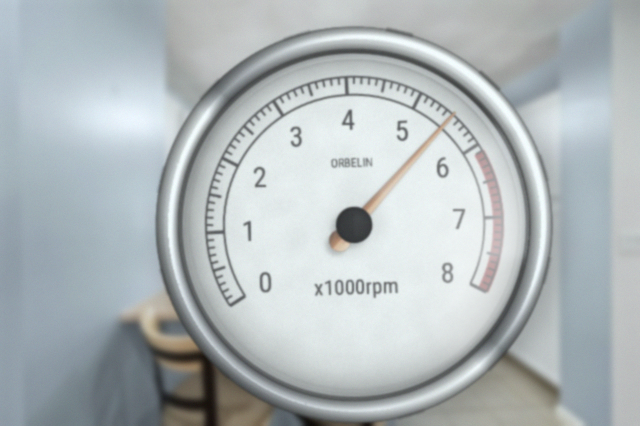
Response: 5500 rpm
